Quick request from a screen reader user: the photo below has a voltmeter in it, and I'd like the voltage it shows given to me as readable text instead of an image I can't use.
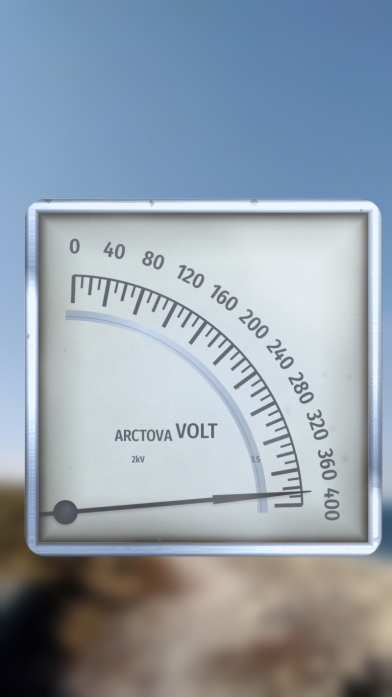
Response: 385 V
